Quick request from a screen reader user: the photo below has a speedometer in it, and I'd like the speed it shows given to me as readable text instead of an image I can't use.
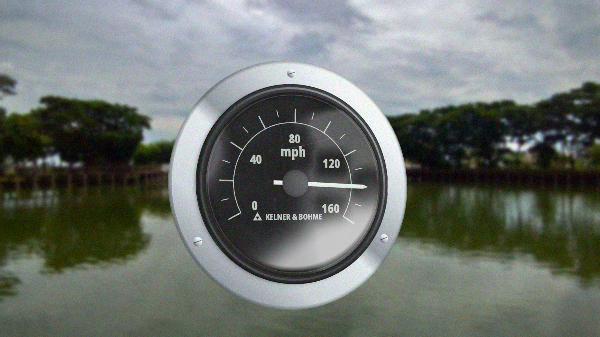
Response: 140 mph
